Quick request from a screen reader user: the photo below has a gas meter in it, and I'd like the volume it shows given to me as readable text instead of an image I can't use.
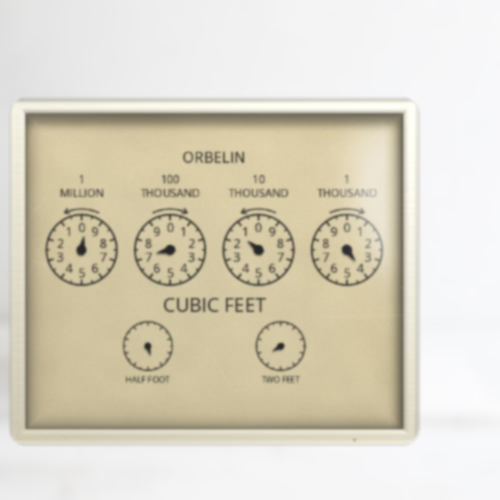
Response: 971400 ft³
